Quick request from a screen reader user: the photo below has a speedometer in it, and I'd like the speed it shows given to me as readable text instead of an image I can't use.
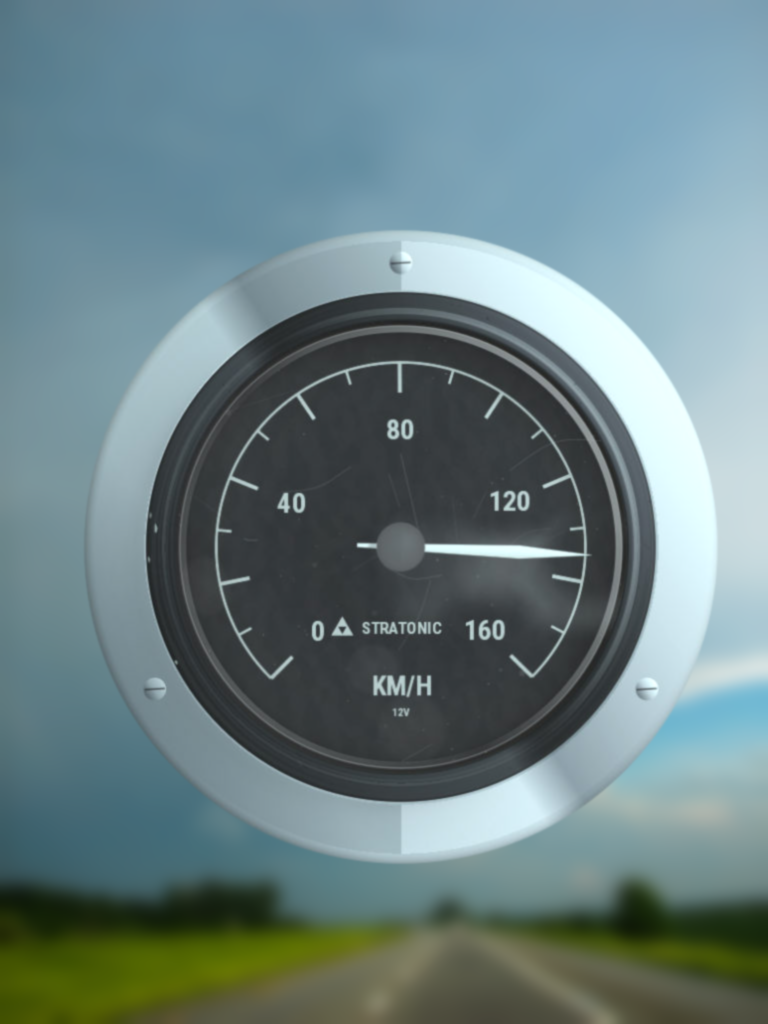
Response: 135 km/h
